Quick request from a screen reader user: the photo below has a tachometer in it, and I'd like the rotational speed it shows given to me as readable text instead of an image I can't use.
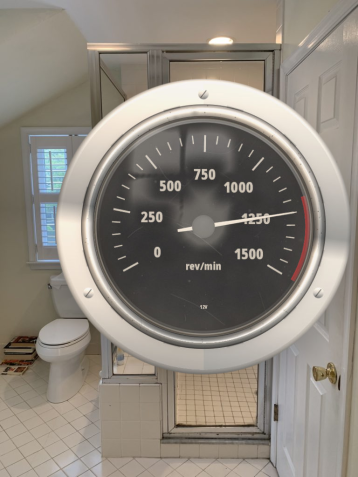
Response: 1250 rpm
